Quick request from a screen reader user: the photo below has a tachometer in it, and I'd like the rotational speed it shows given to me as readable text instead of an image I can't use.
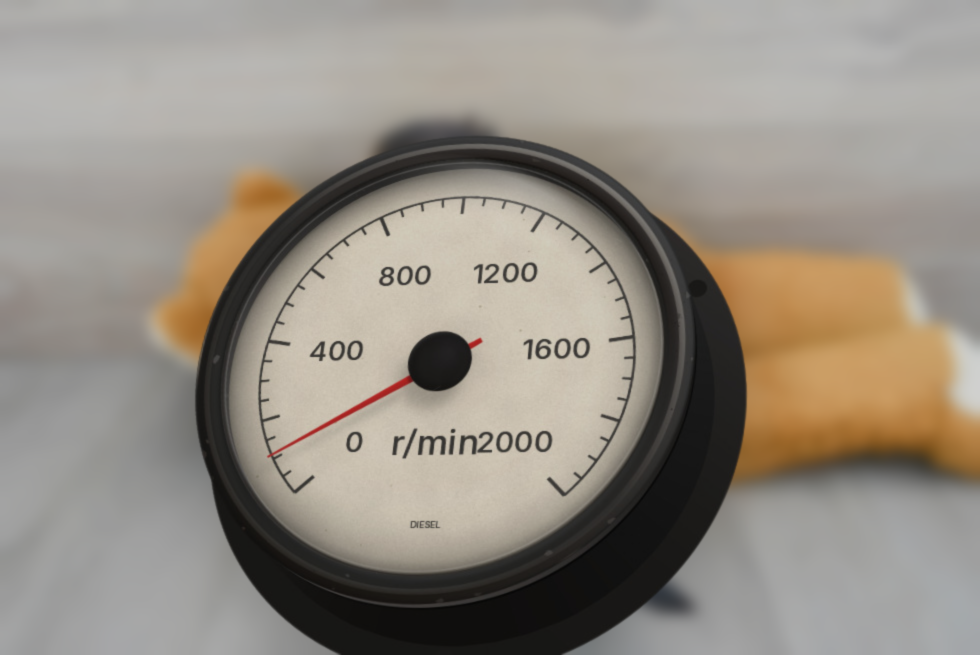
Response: 100 rpm
